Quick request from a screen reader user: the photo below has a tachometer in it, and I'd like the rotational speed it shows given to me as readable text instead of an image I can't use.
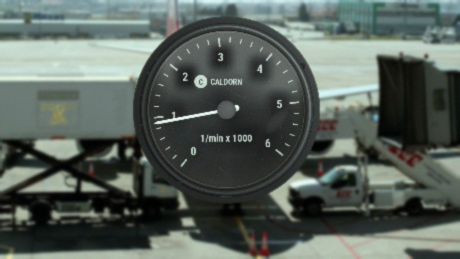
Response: 900 rpm
